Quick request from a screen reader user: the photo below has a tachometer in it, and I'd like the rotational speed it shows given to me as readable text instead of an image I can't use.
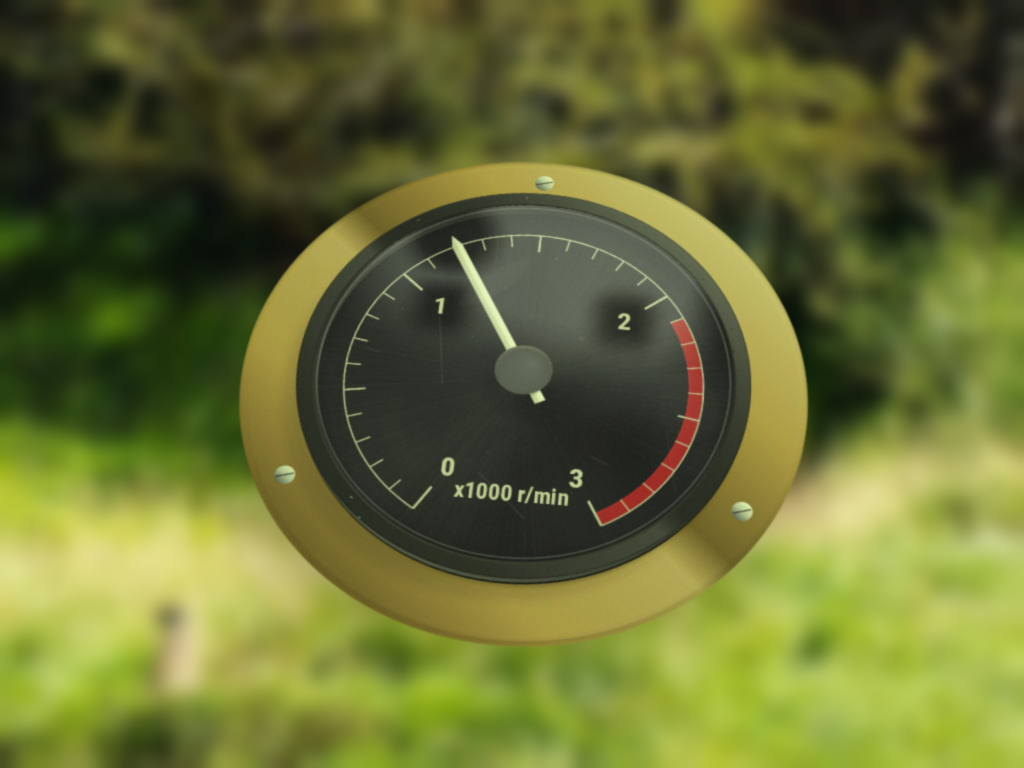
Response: 1200 rpm
